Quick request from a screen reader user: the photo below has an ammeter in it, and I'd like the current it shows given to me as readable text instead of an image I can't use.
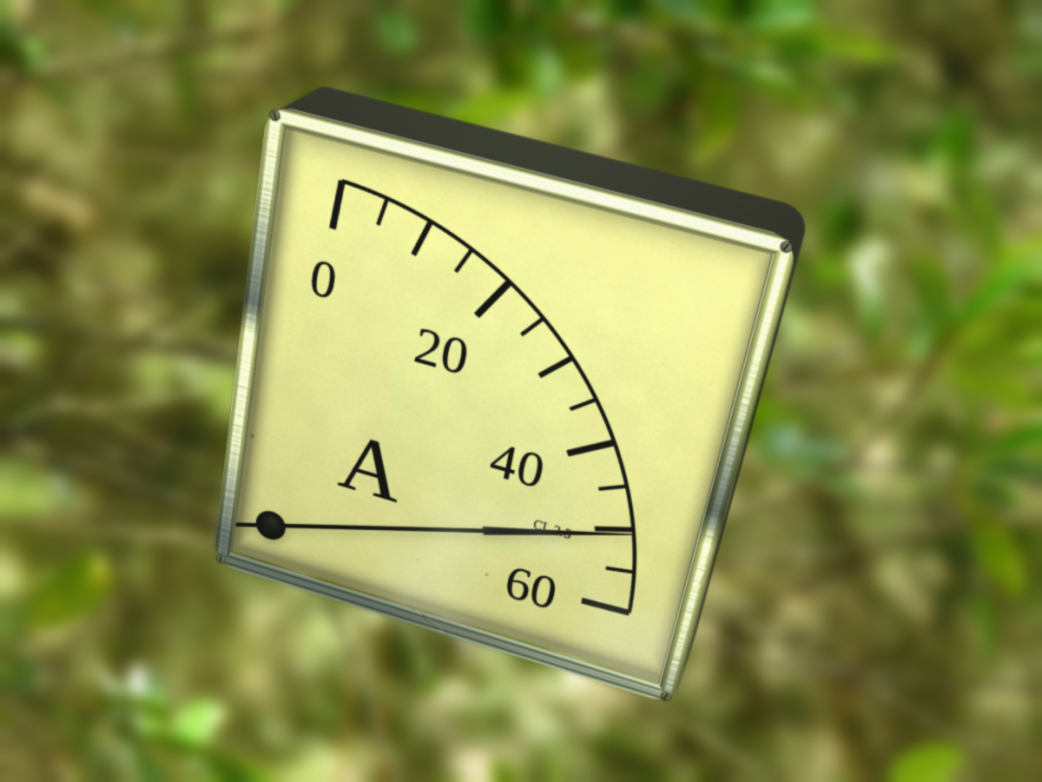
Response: 50 A
